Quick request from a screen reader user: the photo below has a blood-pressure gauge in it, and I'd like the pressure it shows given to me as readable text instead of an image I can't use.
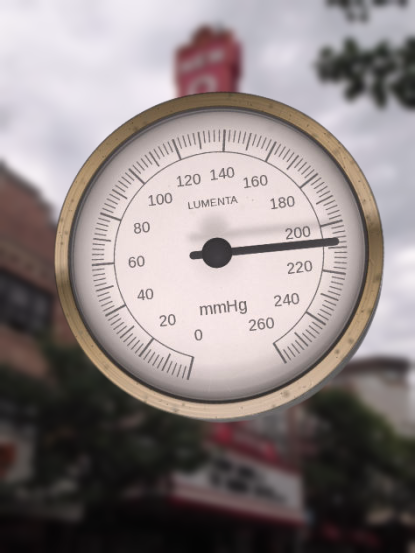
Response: 208 mmHg
